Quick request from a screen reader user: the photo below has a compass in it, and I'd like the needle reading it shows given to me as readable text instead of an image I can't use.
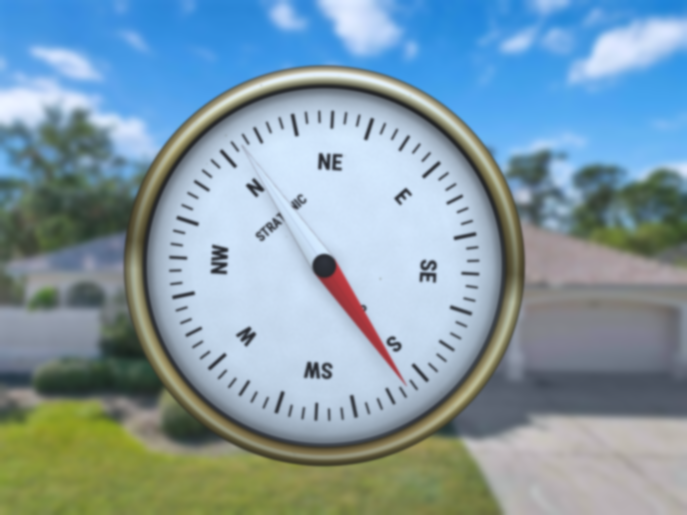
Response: 187.5 °
